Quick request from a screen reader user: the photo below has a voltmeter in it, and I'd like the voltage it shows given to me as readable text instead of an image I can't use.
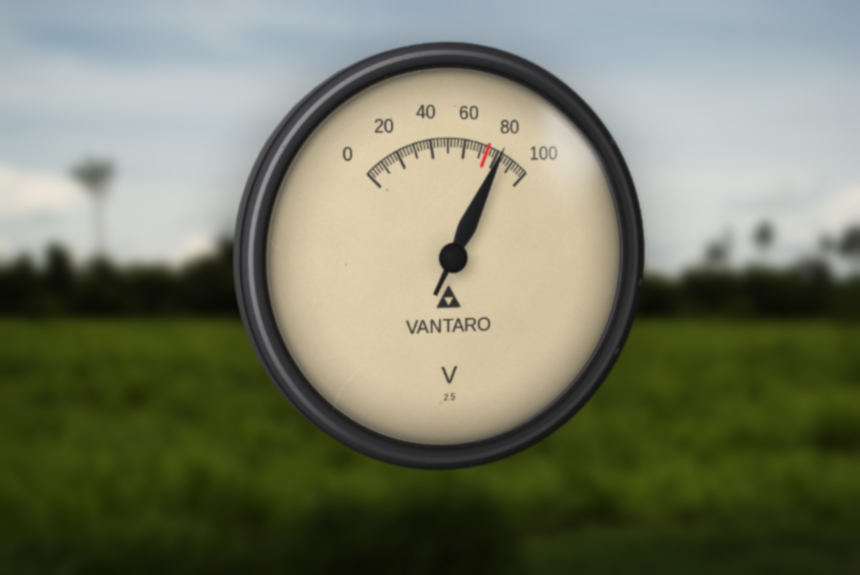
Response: 80 V
